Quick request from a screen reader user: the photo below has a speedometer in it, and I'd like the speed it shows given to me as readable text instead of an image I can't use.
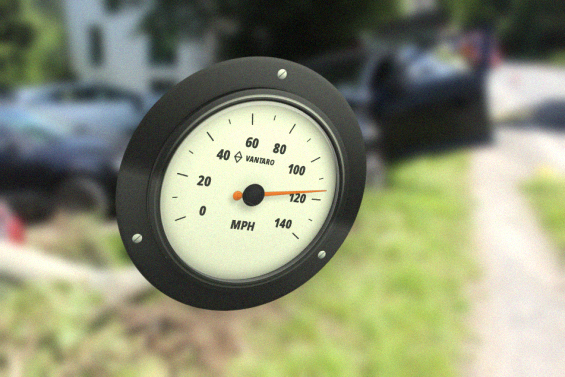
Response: 115 mph
